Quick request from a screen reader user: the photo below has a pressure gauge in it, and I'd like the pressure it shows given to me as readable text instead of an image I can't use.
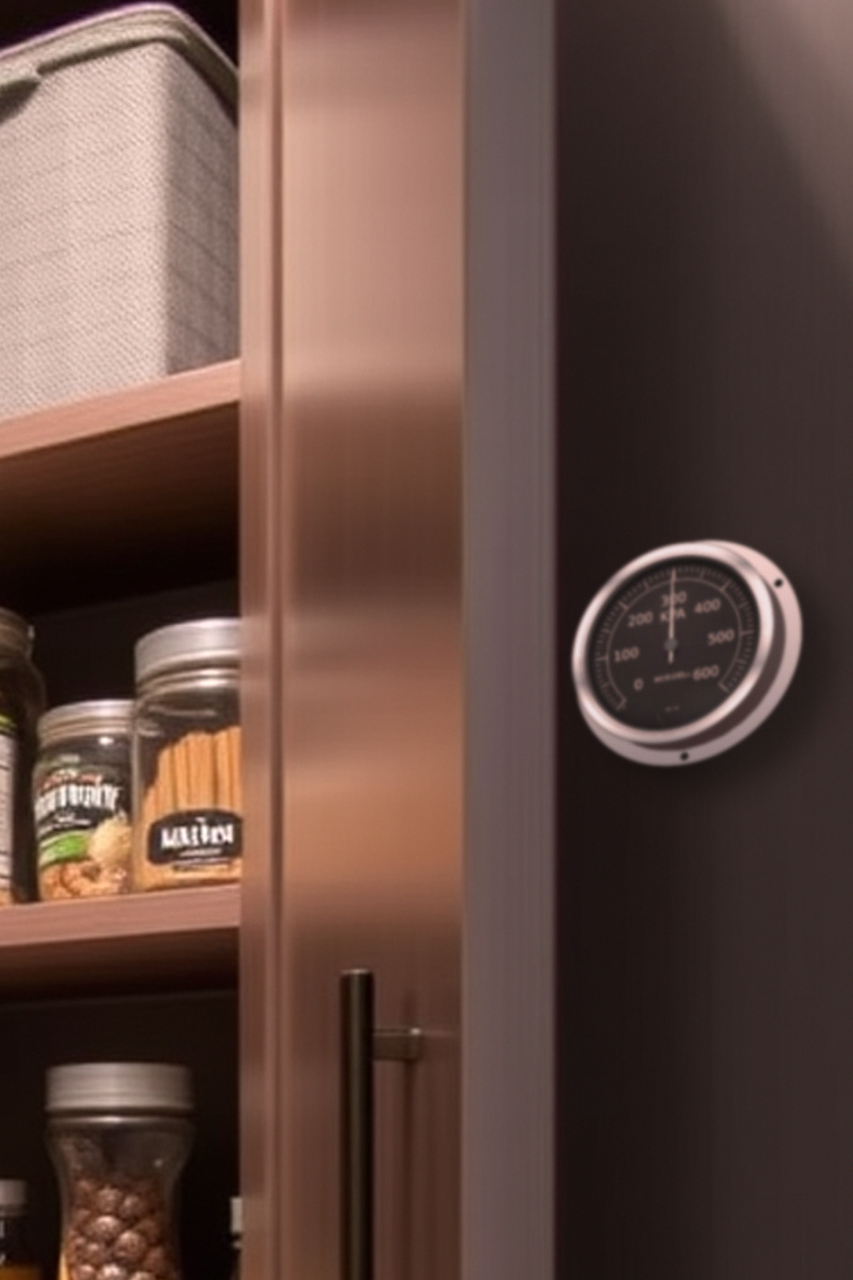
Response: 300 kPa
